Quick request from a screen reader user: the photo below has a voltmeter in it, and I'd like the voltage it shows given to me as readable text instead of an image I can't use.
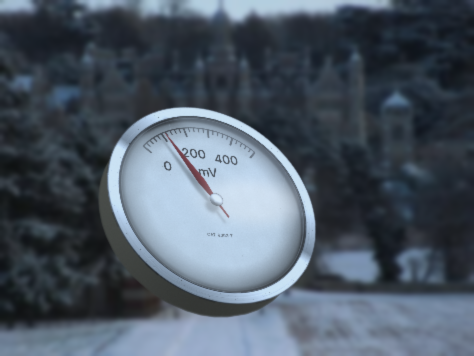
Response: 100 mV
